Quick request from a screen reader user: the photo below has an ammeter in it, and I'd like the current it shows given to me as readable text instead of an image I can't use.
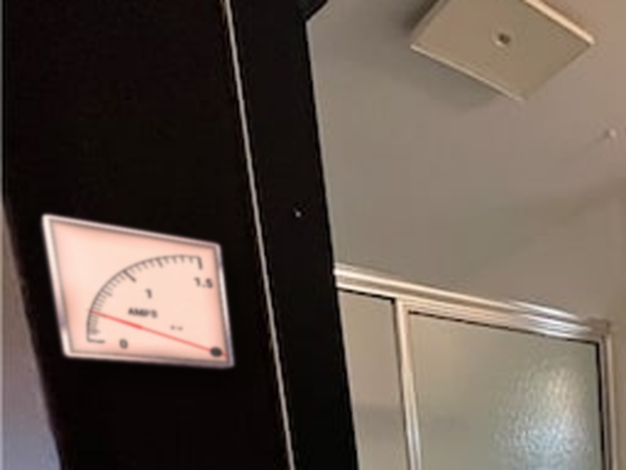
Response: 0.5 A
